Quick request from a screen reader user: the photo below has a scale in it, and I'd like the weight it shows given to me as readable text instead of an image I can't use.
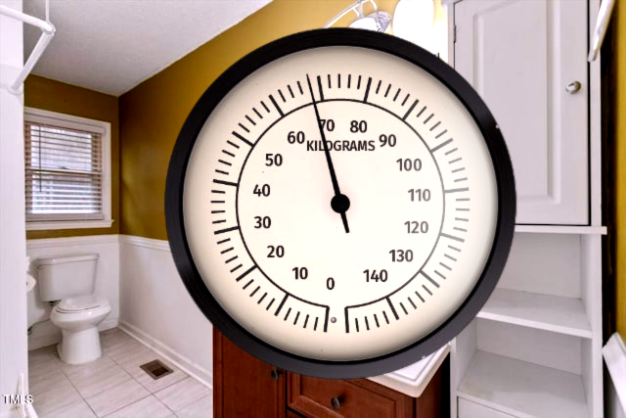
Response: 68 kg
